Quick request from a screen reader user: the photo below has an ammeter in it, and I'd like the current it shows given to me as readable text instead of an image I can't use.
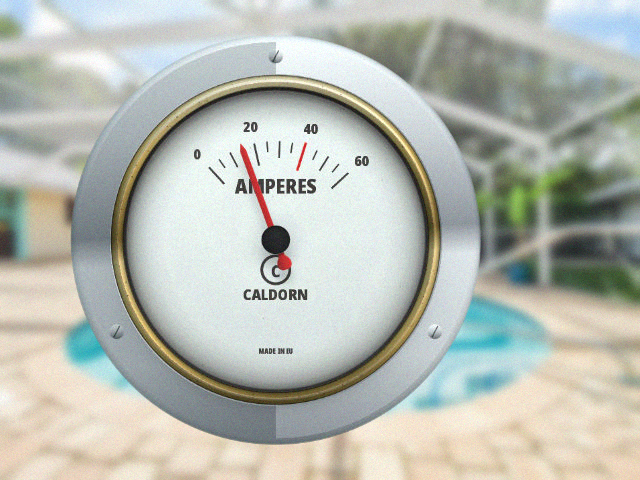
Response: 15 A
